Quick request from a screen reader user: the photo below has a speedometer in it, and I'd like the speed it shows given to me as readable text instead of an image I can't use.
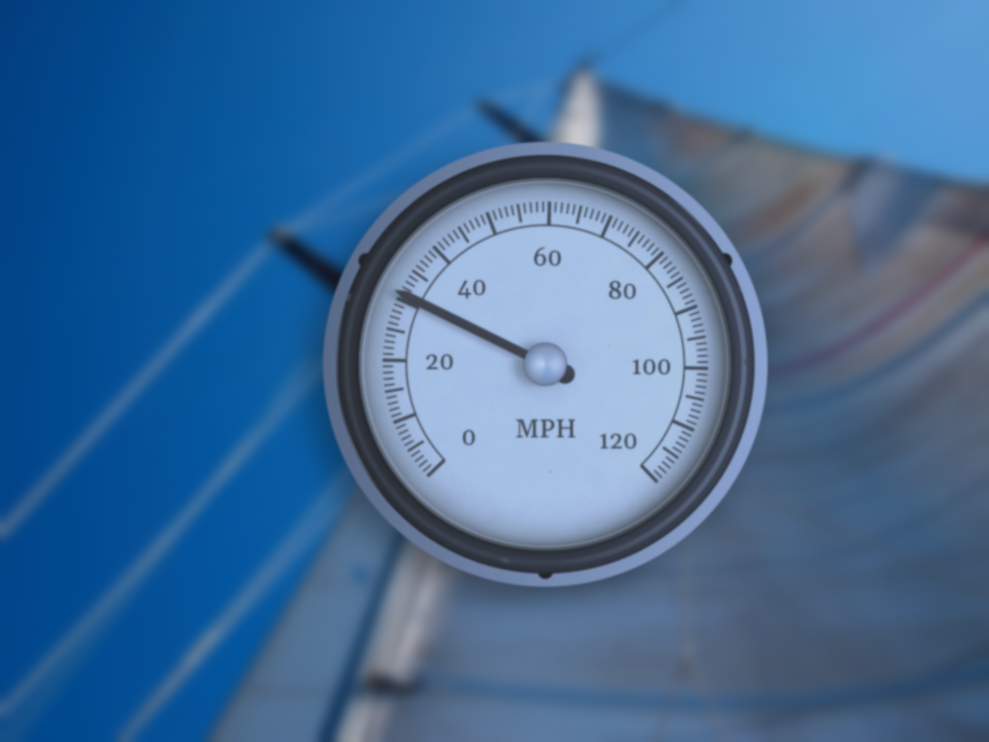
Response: 31 mph
